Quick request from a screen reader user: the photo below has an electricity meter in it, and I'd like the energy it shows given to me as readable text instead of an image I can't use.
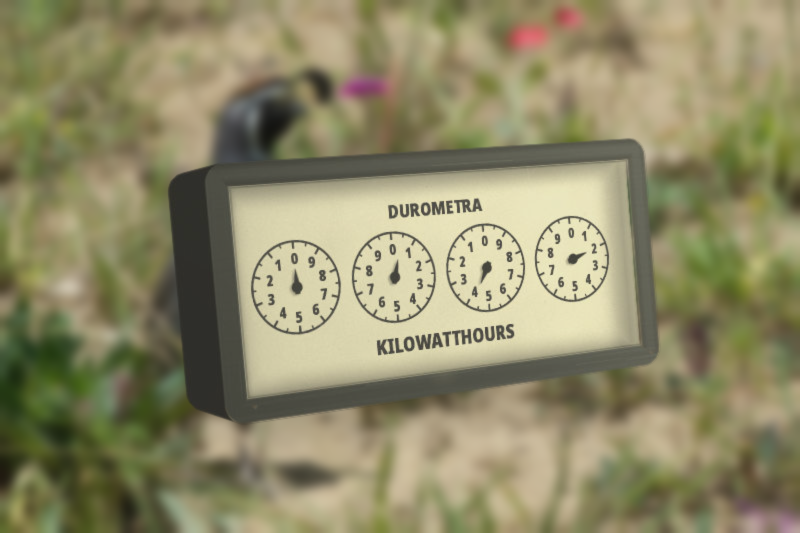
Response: 42 kWh
